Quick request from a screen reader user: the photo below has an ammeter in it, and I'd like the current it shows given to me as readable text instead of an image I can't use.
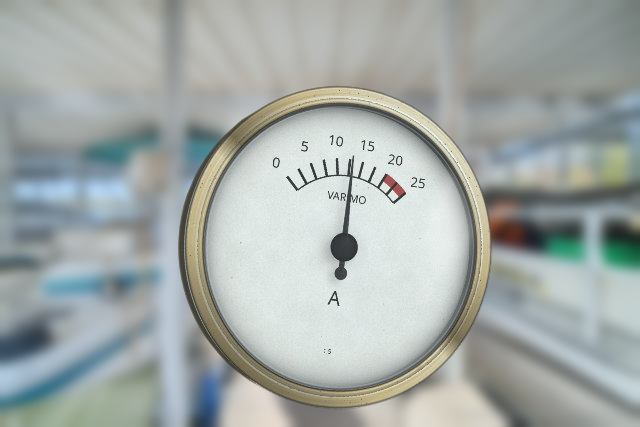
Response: 12.5 A
